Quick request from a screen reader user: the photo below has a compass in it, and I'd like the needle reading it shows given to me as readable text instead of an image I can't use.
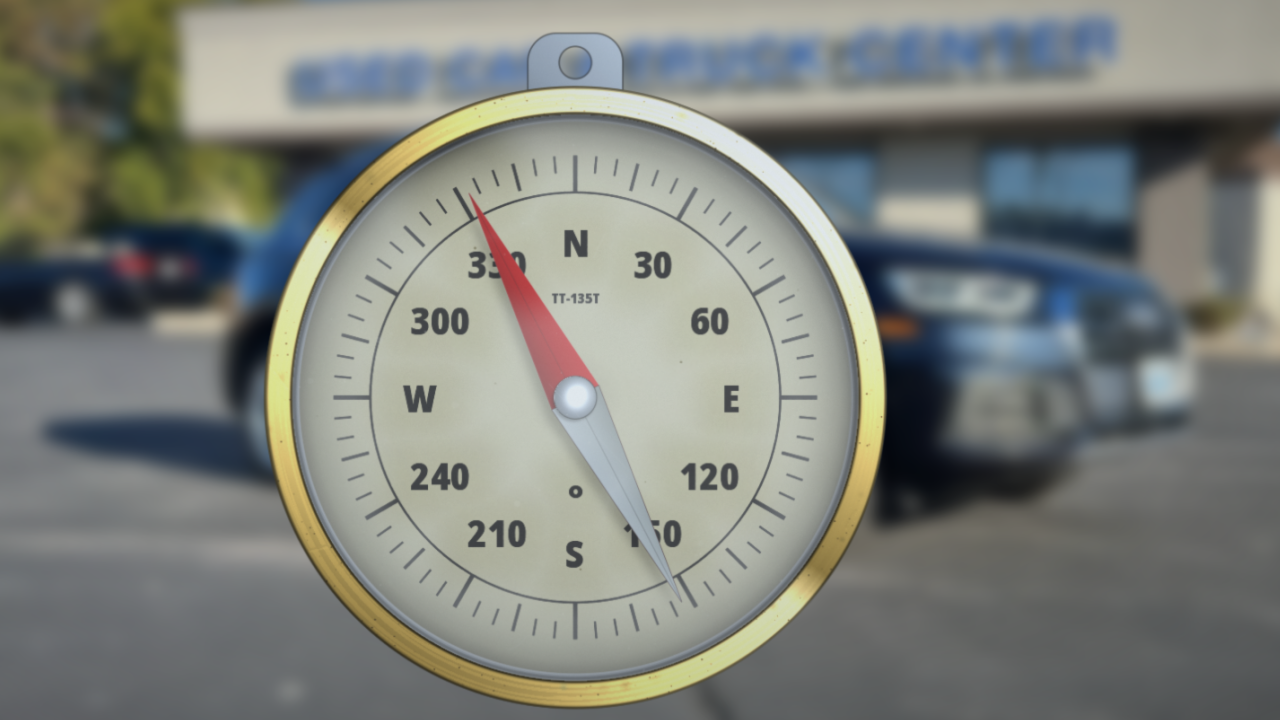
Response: 332.5 °
